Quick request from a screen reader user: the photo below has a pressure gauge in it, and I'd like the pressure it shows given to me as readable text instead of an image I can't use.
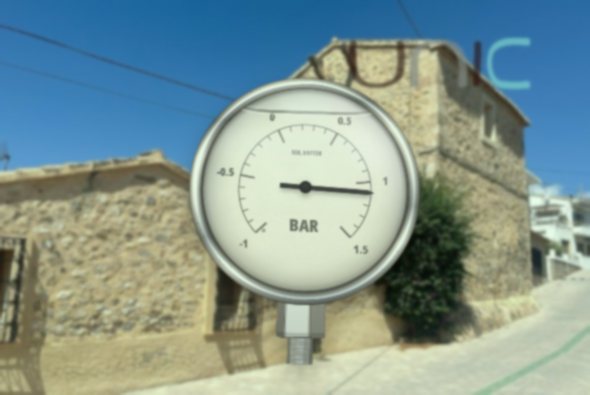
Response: 1.1 bar
